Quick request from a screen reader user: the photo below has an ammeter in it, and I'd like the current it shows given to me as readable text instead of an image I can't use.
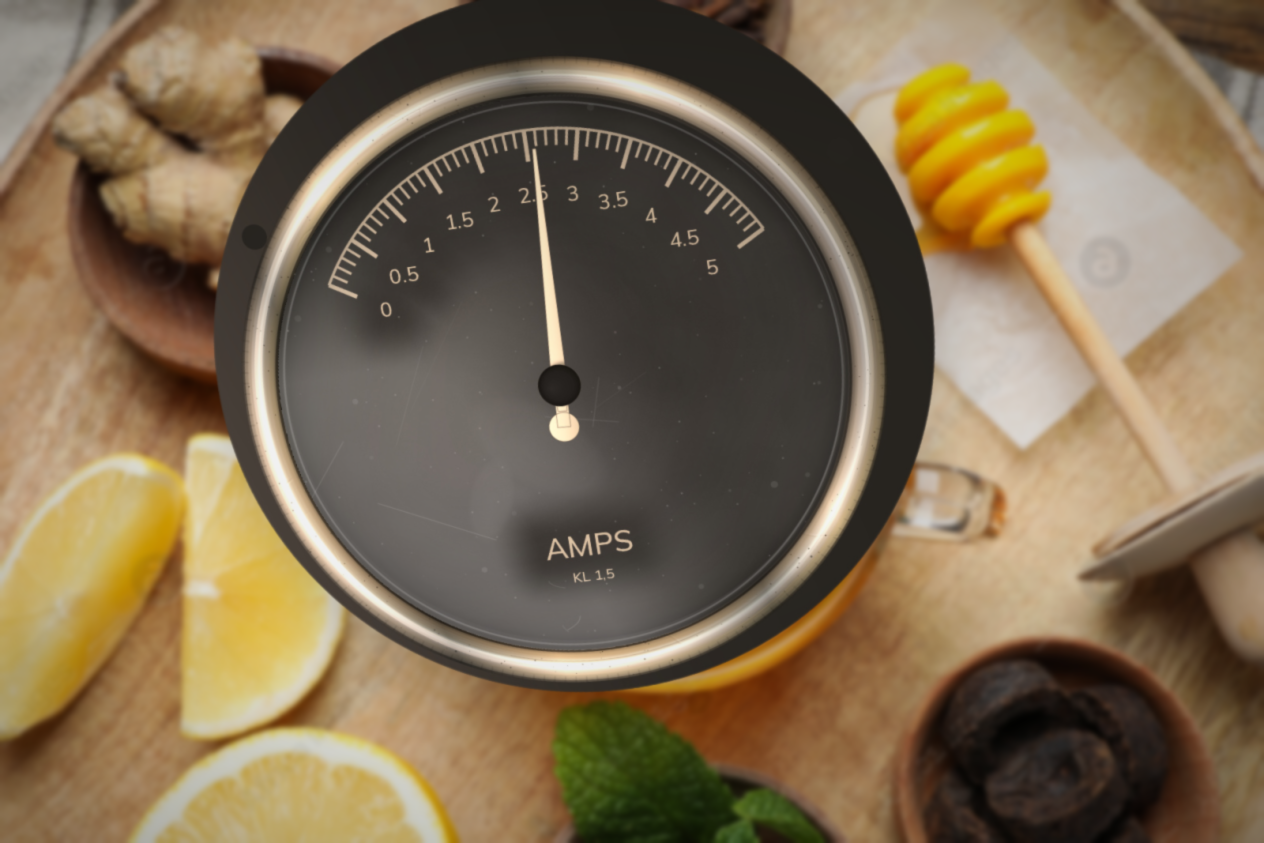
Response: 2.6 A
